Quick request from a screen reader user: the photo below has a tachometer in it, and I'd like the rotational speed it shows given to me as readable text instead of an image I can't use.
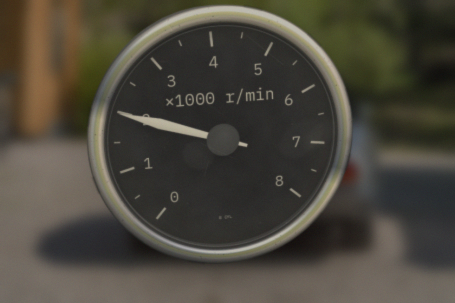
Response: 2000 rpm
